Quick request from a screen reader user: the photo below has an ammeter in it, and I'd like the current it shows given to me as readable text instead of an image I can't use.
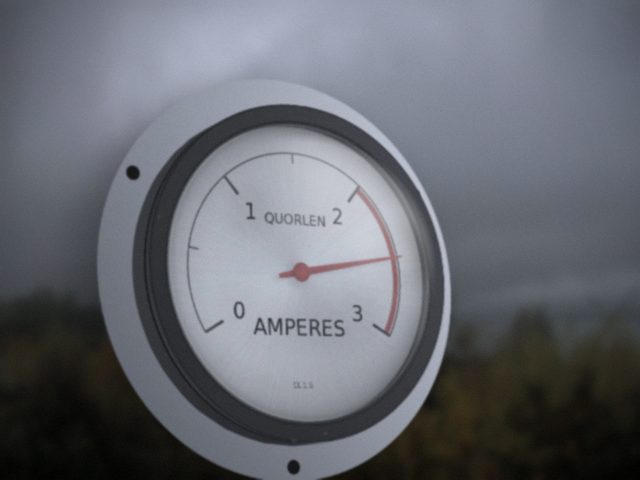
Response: 2.5 A
